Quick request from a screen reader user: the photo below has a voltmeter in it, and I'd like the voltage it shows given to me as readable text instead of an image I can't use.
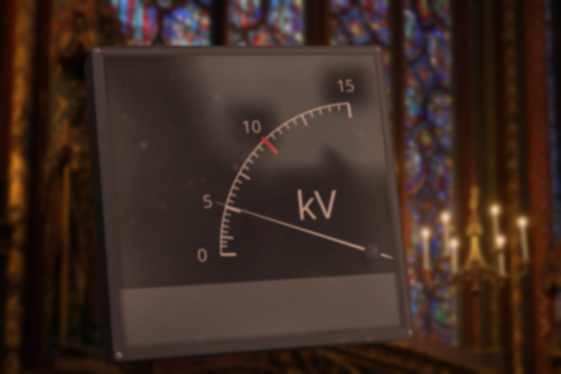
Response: 5 kV
